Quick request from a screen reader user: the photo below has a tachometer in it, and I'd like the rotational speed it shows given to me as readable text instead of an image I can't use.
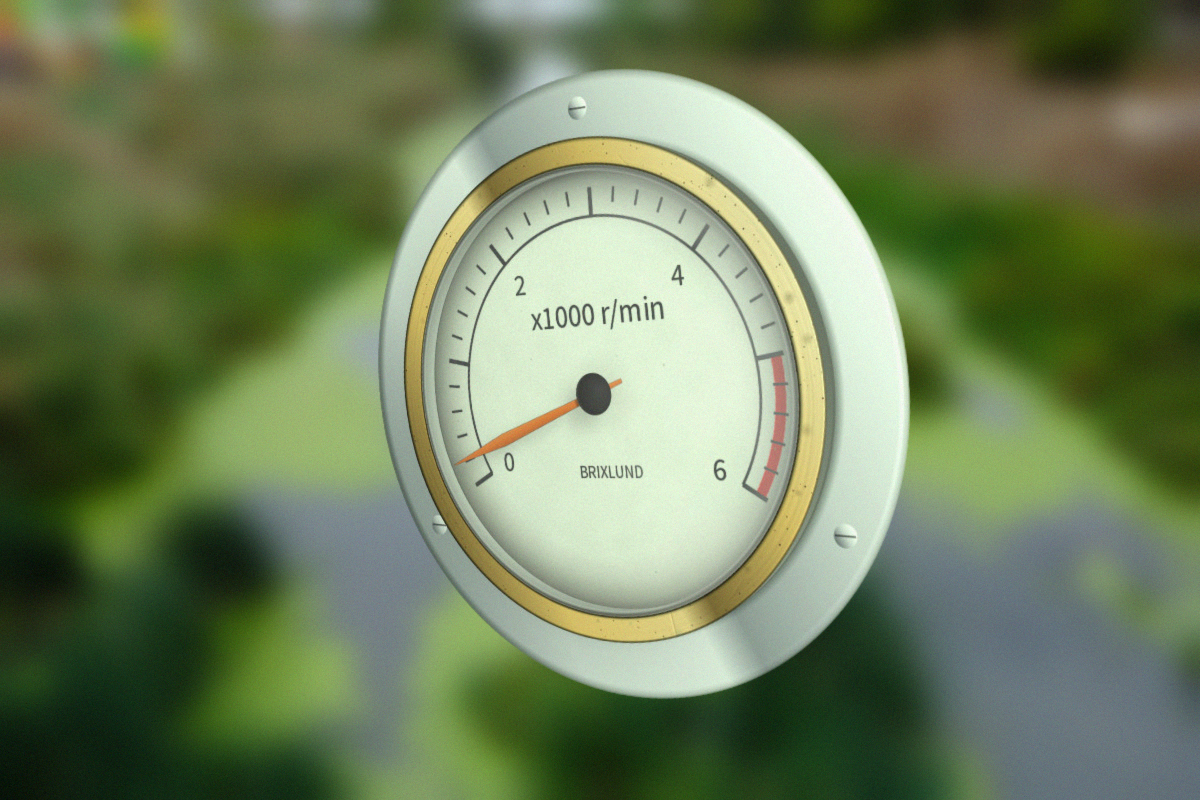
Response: 200 rpm
